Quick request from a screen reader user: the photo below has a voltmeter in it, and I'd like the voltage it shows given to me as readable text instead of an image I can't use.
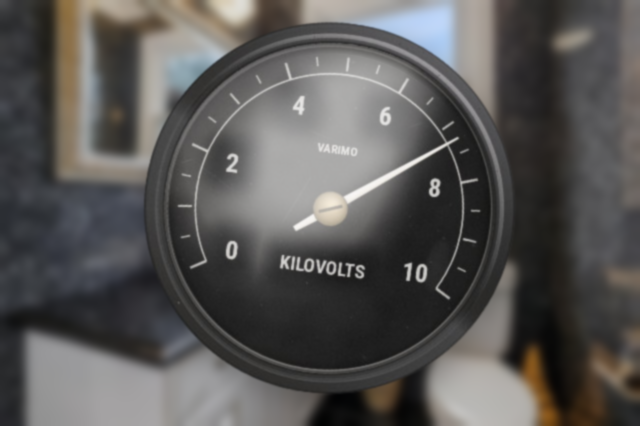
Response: 7.25 kV
